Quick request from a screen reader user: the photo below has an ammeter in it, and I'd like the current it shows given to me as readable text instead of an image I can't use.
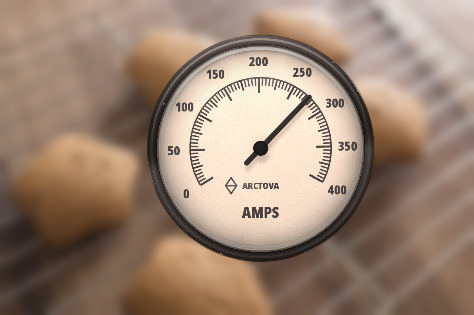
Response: 275 A
